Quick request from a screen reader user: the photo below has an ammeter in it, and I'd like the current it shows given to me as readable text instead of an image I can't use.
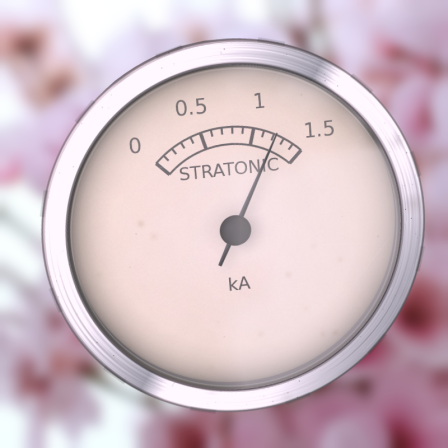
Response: 1.2 kA
